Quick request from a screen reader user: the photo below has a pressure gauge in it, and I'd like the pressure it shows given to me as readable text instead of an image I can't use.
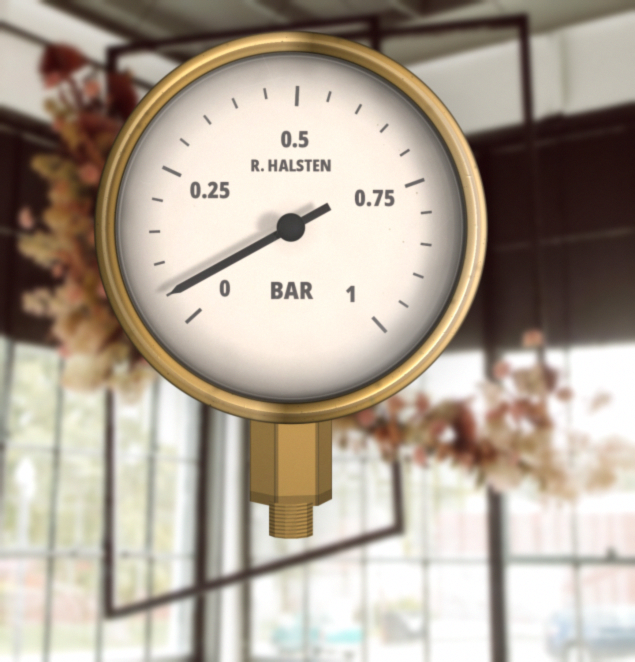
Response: 0.05 bar
